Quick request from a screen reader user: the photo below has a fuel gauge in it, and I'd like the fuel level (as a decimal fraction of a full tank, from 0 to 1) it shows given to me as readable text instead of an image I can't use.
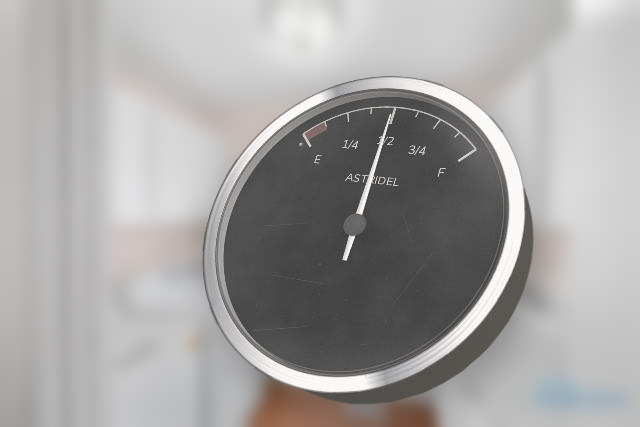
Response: 0.5
